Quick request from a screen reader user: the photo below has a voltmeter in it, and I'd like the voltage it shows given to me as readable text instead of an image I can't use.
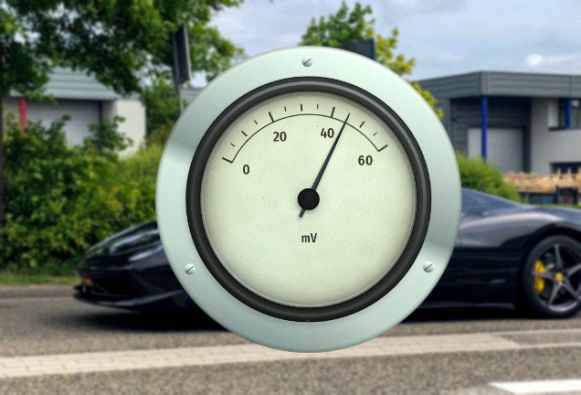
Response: 45 mV
